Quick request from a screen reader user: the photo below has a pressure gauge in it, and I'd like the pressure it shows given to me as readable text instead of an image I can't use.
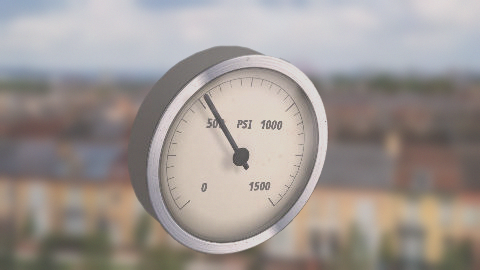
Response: 525 psi
